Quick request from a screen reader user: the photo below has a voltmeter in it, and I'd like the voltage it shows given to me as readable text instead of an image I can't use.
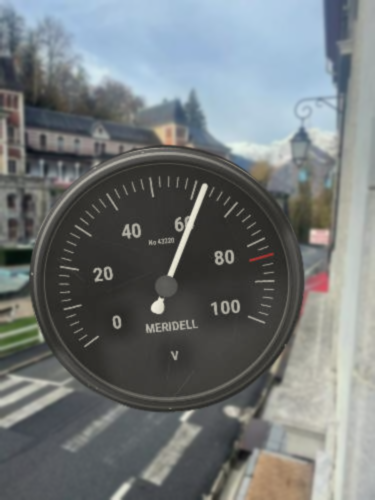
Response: 62 V
